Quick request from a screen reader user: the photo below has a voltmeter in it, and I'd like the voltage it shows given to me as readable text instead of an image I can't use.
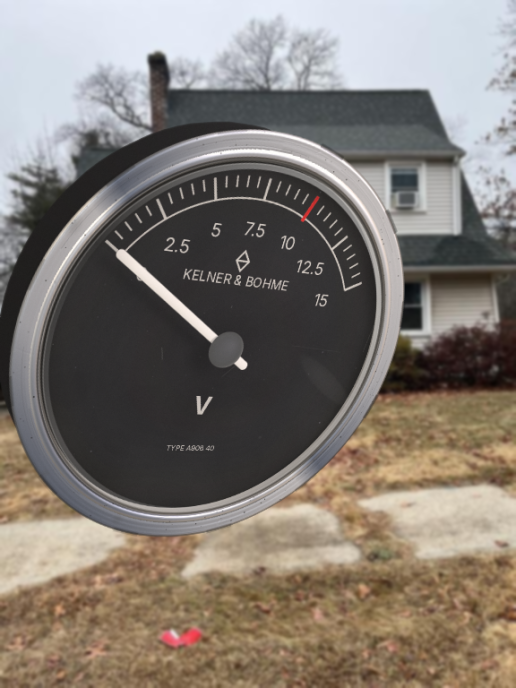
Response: 0 V
